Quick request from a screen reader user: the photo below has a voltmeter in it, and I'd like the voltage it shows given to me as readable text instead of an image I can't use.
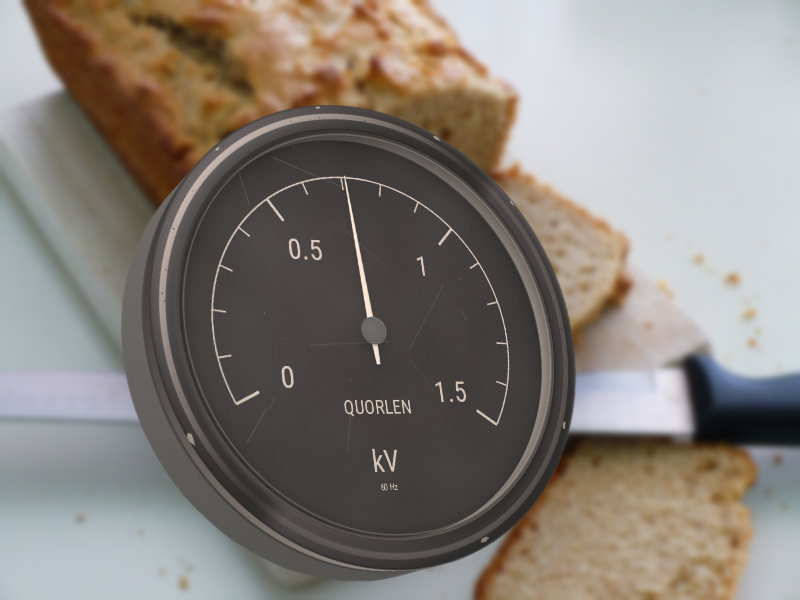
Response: 0.7 kV
